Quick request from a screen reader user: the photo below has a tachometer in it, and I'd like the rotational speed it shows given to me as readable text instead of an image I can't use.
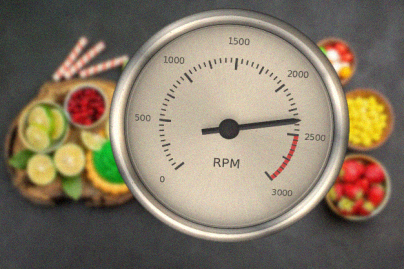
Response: 2350 rpm
